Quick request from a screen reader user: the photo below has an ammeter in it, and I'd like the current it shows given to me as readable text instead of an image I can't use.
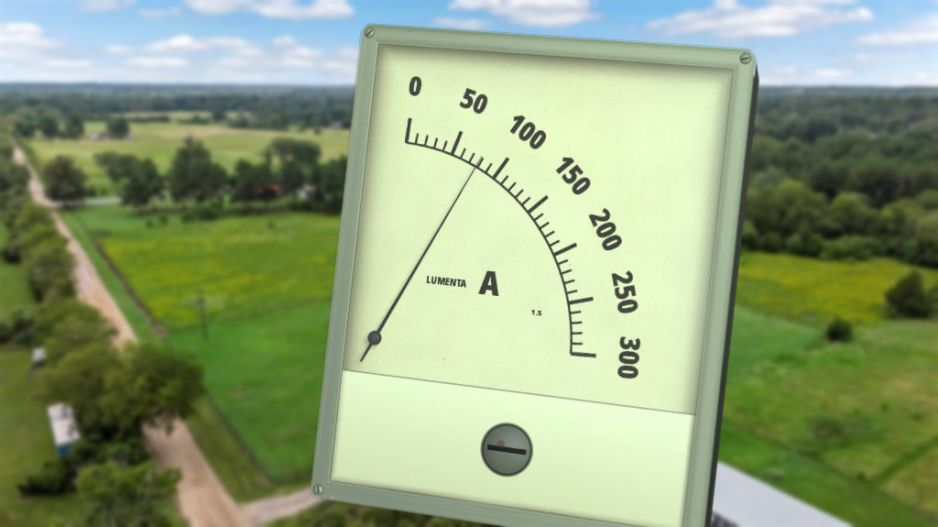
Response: 80 A
